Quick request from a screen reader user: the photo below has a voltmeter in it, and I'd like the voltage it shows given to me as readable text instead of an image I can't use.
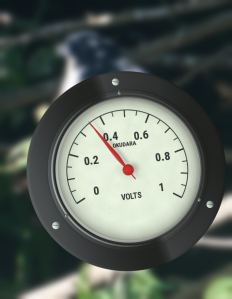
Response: 0.35 V
